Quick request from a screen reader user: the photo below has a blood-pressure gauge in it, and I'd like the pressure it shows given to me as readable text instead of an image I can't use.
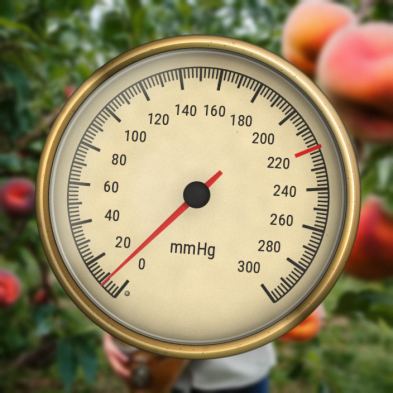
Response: 8 mmHg
